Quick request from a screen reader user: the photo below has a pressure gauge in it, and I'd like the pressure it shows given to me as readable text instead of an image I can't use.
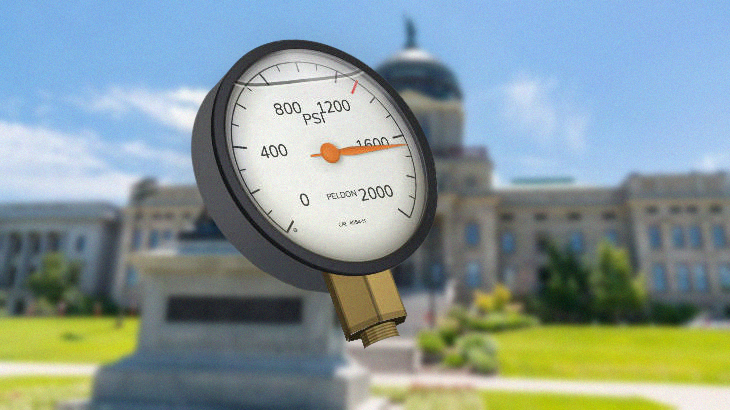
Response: 1650 psi
